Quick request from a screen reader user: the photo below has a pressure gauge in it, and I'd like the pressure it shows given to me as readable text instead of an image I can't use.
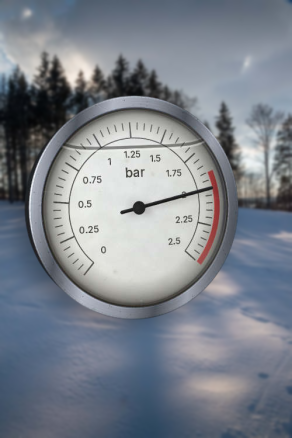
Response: 2 bar
